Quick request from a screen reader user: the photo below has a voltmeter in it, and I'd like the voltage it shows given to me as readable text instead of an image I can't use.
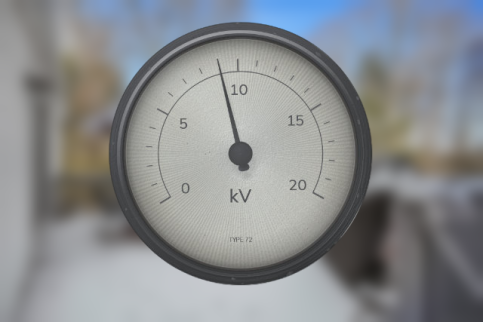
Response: 9 kV
